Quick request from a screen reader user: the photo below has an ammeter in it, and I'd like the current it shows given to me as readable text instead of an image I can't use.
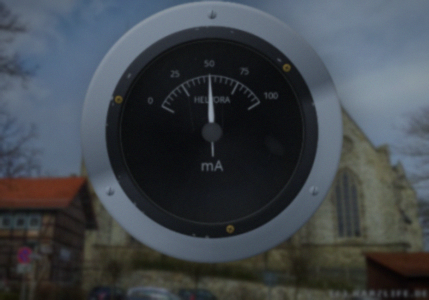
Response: 50 mA
